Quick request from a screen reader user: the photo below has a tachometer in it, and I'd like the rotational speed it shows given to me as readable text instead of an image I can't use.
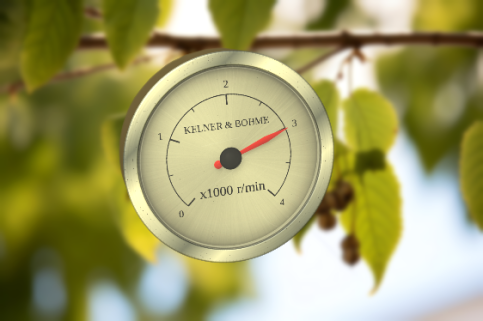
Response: 3000 rpm
